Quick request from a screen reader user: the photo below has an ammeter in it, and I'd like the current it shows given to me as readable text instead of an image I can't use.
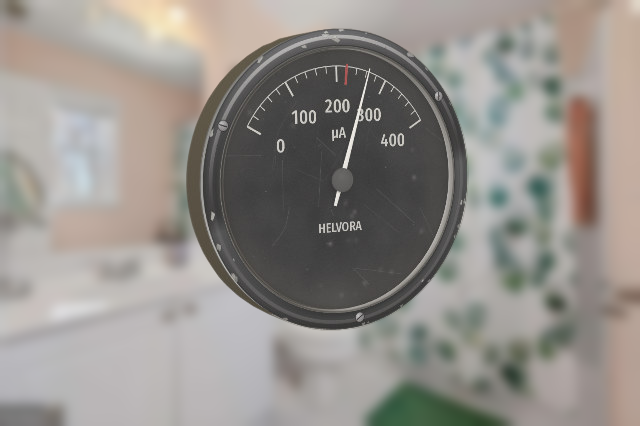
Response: 260 µA
